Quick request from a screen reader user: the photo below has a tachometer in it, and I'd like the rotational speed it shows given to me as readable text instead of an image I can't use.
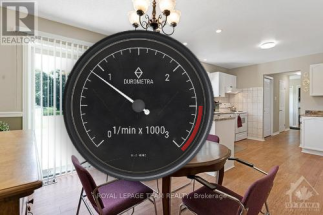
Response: 900 rpm
